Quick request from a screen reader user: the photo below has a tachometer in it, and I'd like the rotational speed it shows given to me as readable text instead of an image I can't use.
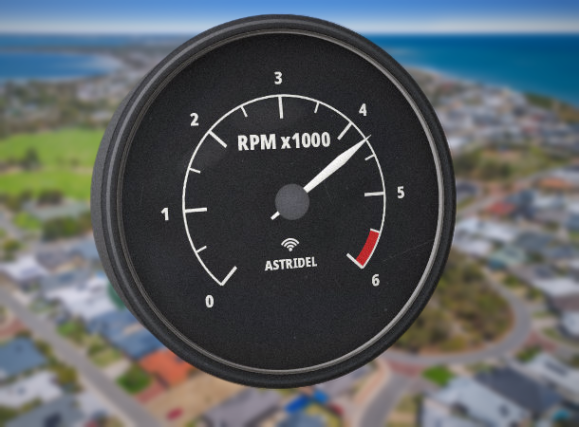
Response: 4250 rpm
